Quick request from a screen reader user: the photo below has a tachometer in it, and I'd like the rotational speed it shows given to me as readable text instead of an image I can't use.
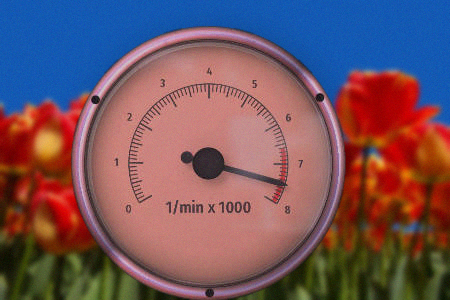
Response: 7500 rpm
